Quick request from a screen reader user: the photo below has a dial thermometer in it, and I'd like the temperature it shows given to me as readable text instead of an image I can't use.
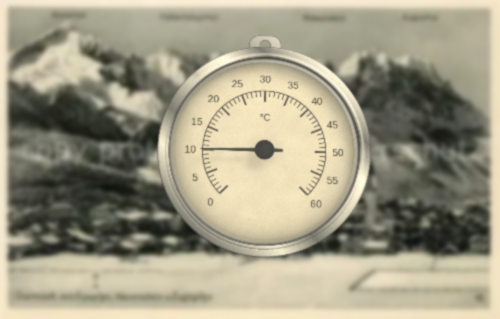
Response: 10 °C
